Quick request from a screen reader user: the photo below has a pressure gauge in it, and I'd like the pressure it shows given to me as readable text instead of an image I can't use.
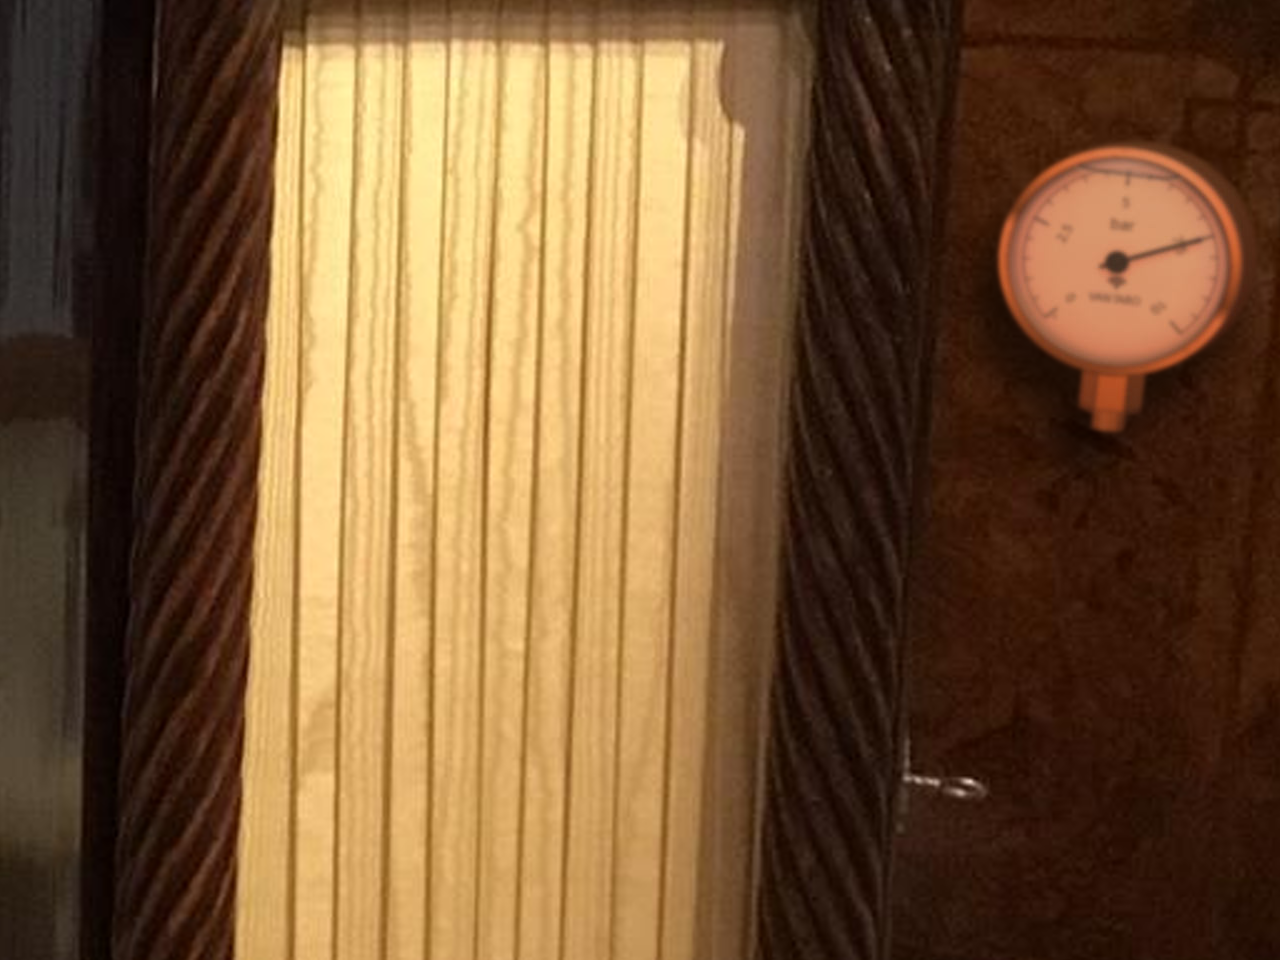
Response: 7.5 bar
